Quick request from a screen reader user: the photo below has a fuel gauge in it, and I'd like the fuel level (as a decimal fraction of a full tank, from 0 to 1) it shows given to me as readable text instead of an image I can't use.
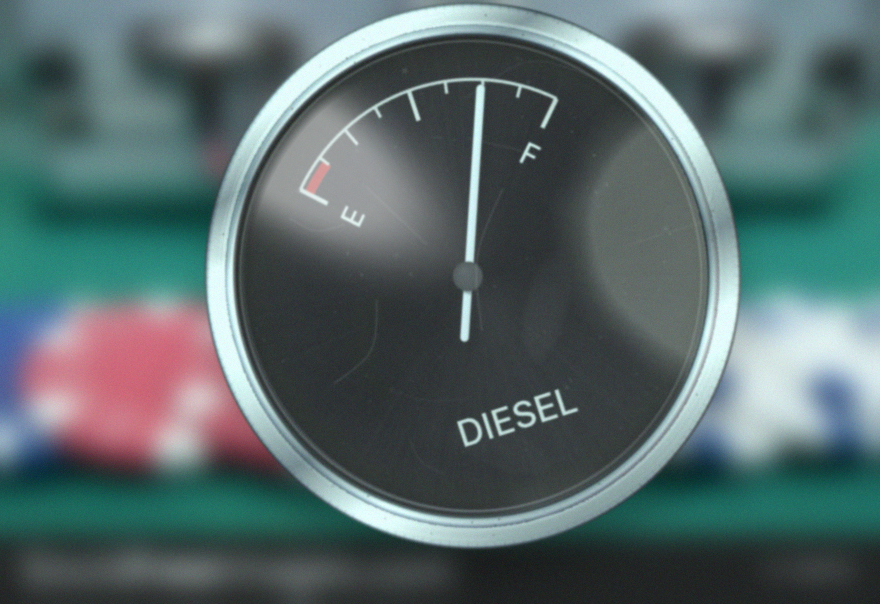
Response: 0.75
